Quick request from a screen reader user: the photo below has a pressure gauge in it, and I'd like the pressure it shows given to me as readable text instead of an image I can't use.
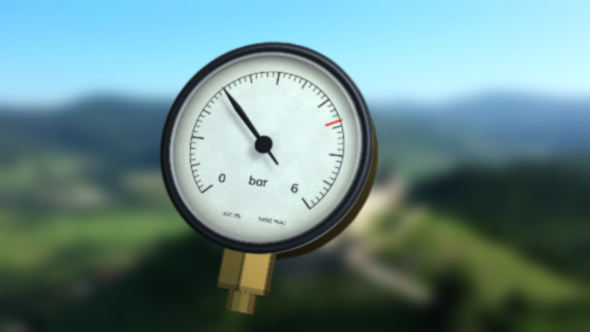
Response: 2 bar
